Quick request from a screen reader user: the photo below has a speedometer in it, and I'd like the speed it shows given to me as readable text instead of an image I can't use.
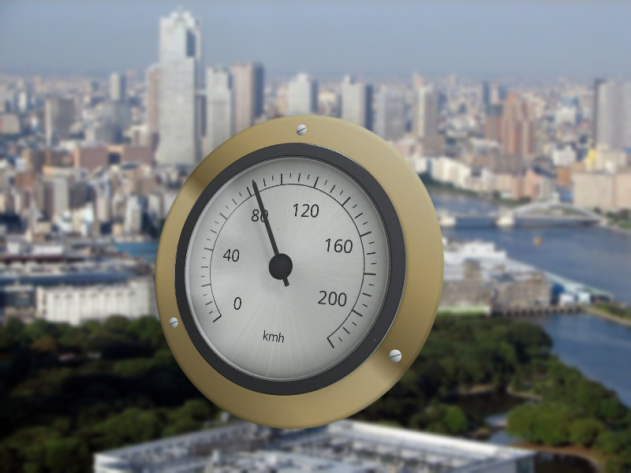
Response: 85 km/h
